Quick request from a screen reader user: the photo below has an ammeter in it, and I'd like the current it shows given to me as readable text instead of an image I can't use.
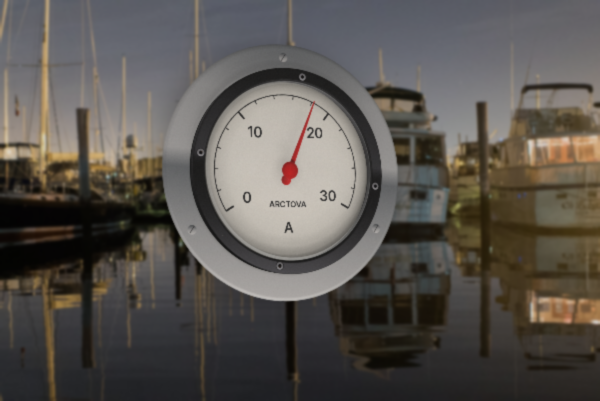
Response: 18 A
